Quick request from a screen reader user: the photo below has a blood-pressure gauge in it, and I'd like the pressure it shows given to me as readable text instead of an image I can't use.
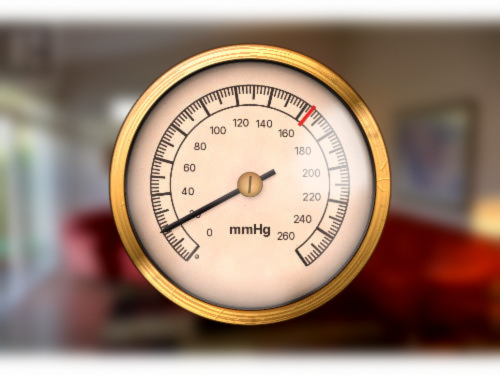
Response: 20 mmHg
